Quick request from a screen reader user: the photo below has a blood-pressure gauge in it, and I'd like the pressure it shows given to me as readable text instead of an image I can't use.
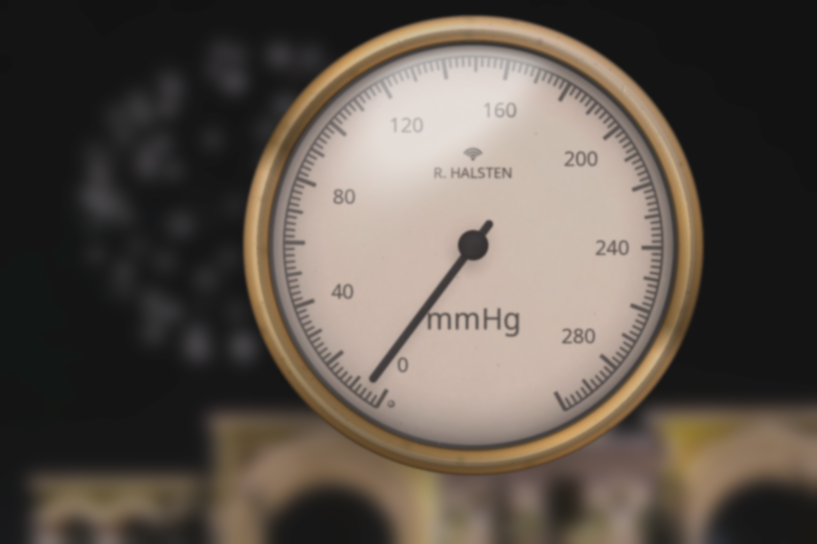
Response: 6 mmHg
